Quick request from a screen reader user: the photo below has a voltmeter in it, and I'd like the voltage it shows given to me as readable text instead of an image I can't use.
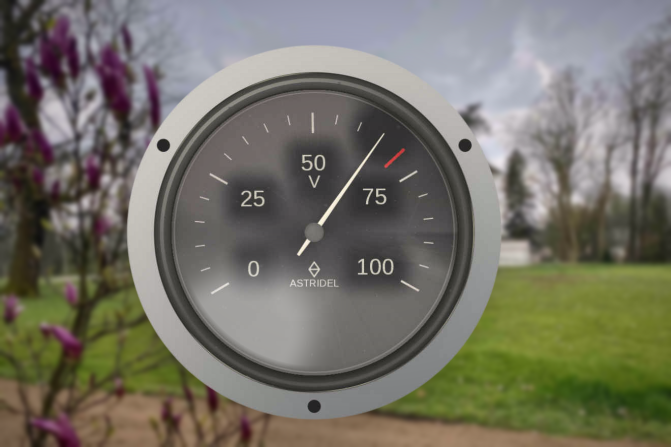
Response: 65 V
